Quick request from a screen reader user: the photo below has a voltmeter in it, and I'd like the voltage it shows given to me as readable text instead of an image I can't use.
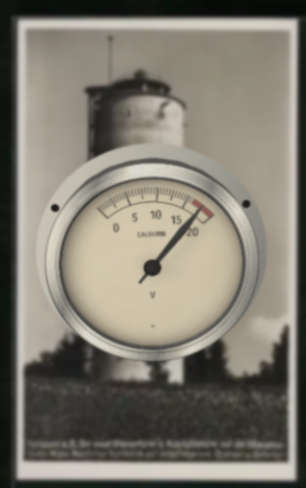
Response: 17.5 V
